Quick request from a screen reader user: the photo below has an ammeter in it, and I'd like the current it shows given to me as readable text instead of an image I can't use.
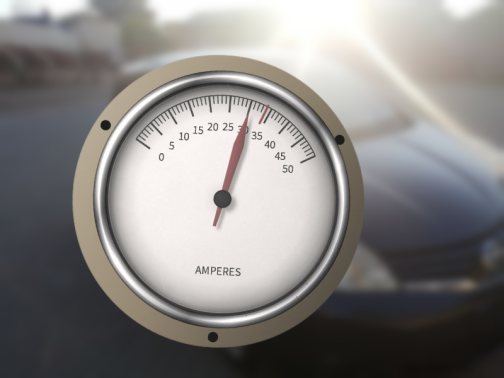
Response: 30 A
